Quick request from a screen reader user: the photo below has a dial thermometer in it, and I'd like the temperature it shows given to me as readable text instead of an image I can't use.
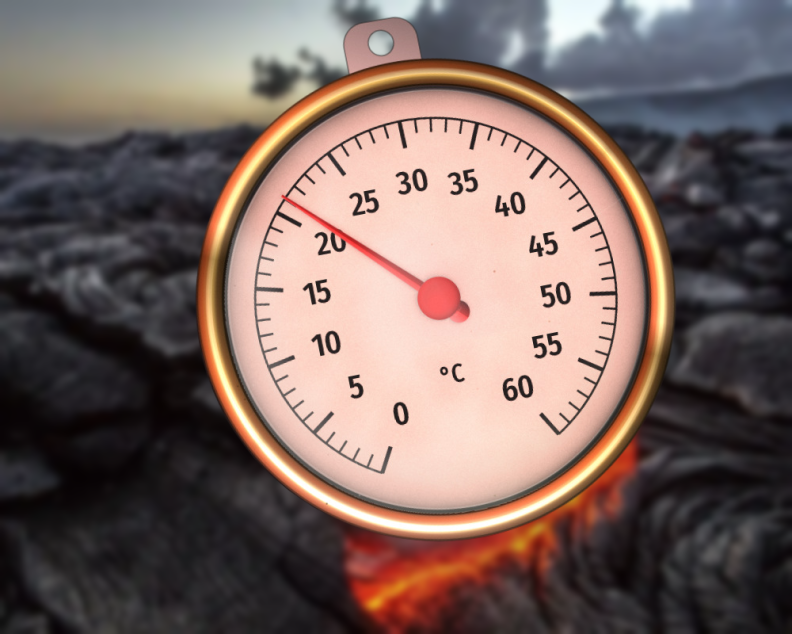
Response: 21 °C
